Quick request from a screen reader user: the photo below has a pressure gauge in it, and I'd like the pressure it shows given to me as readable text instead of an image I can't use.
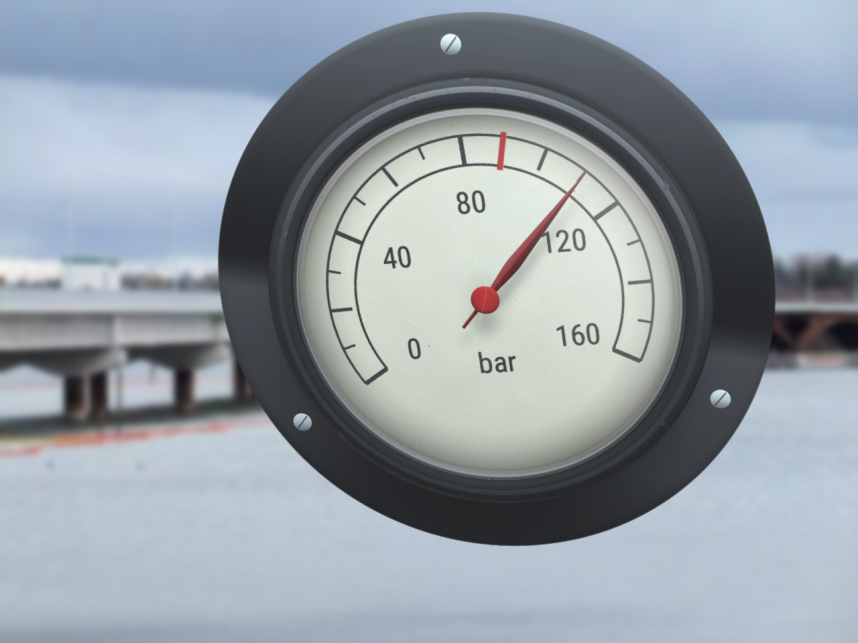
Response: 110 bar
